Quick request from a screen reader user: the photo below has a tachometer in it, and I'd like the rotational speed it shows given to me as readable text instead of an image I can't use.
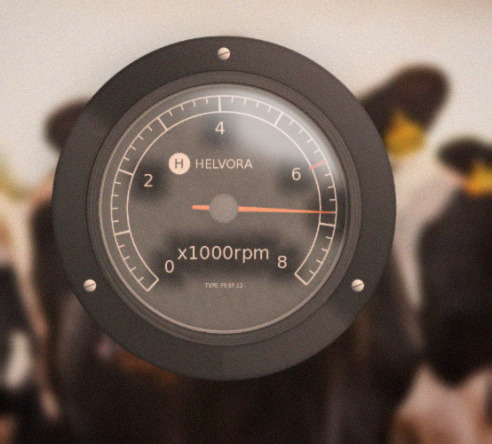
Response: 6800 rpm
